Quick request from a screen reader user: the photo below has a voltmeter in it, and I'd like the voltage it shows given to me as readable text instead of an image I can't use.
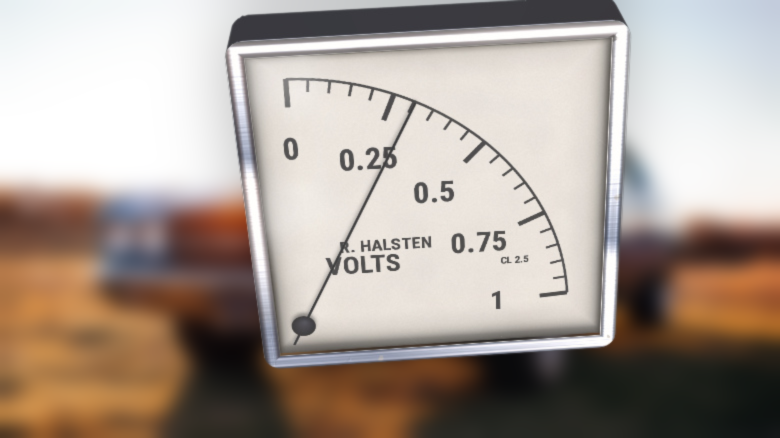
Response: 0.3 V
